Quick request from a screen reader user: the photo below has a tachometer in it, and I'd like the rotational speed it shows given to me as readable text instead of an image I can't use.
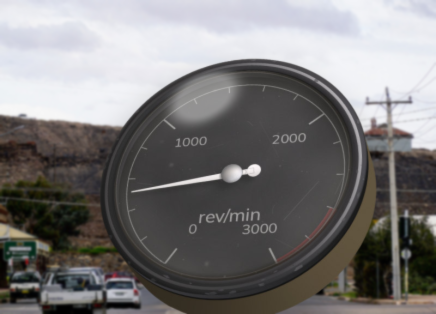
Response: 500 rpm
